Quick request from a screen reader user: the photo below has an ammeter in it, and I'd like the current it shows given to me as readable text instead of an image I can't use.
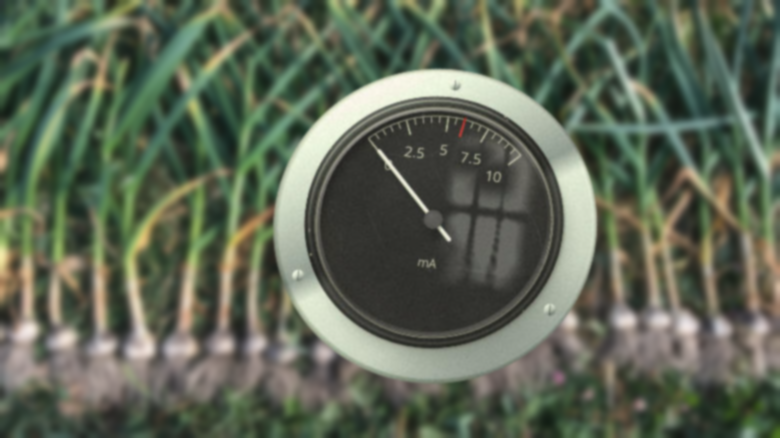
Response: 0 mA
